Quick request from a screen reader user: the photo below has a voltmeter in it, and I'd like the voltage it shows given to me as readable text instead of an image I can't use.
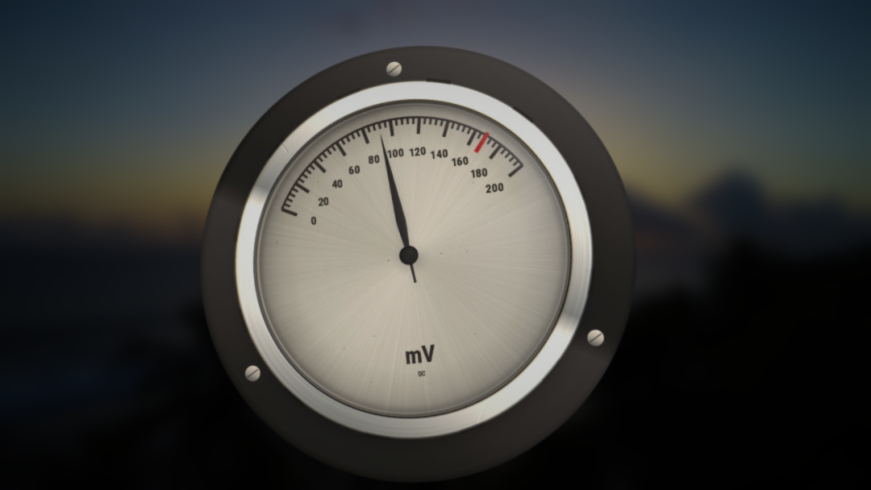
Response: 92 mV
